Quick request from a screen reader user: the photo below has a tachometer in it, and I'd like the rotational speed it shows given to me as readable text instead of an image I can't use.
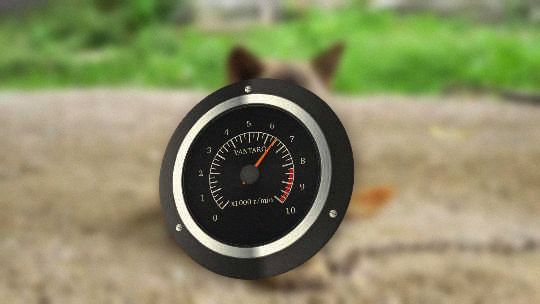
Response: 6500 rpm
